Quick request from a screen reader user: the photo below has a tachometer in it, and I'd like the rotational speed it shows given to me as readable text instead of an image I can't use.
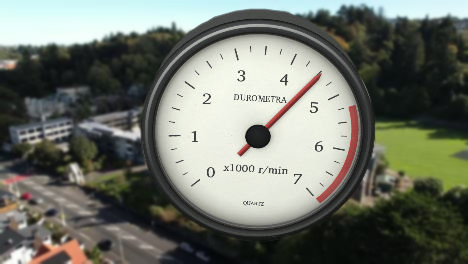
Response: 4500 rpm
